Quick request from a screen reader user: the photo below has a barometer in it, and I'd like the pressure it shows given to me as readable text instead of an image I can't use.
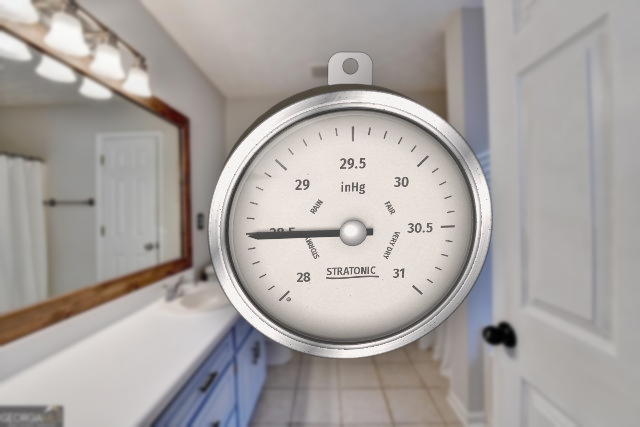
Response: 28.5 inHg
